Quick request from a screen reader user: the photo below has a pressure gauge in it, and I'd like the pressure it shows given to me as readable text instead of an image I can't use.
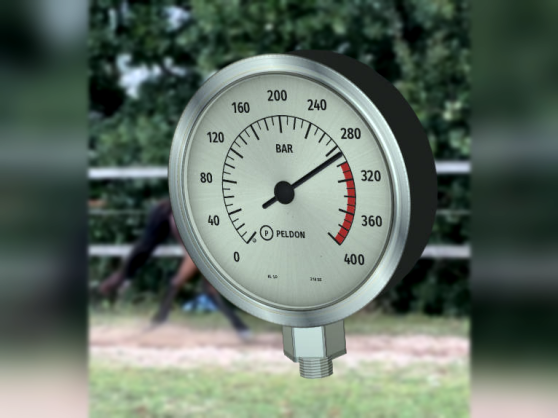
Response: 290 bar
